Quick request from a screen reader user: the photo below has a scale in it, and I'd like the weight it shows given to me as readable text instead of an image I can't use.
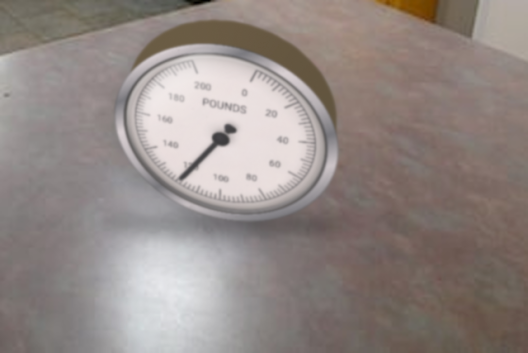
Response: 120 lb
